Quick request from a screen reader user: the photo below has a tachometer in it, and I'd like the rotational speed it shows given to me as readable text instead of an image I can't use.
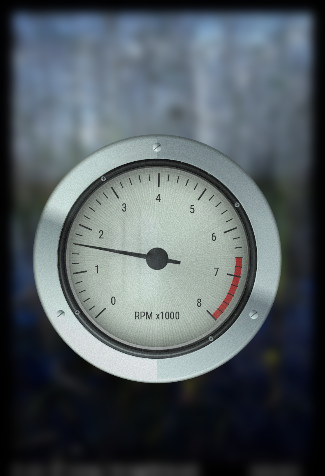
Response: 1600 rpm
